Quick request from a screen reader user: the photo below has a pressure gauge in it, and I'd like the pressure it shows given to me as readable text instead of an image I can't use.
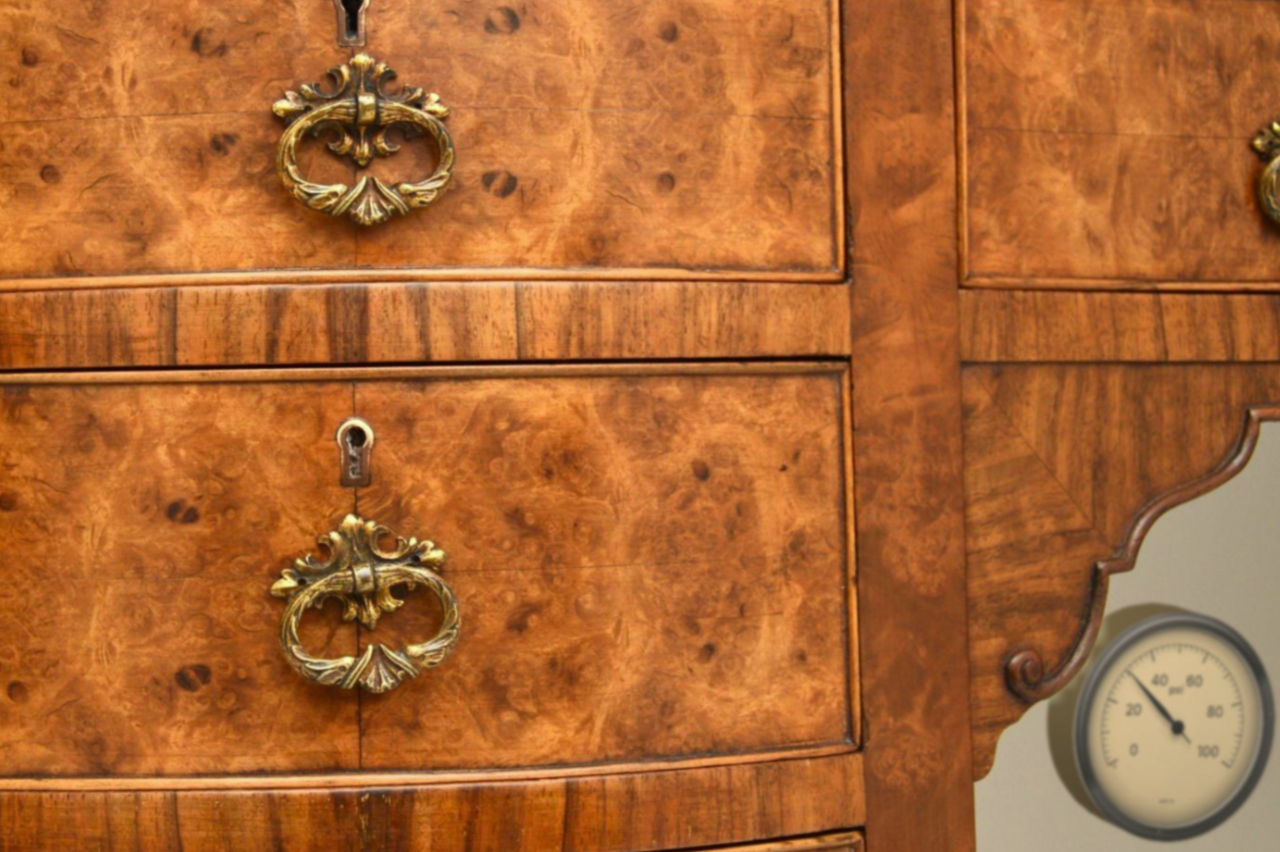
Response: 30 psi
